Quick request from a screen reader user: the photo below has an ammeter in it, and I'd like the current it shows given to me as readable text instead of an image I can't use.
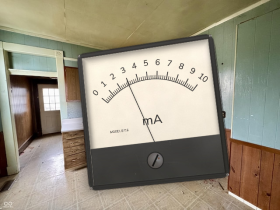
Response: 3 mA
